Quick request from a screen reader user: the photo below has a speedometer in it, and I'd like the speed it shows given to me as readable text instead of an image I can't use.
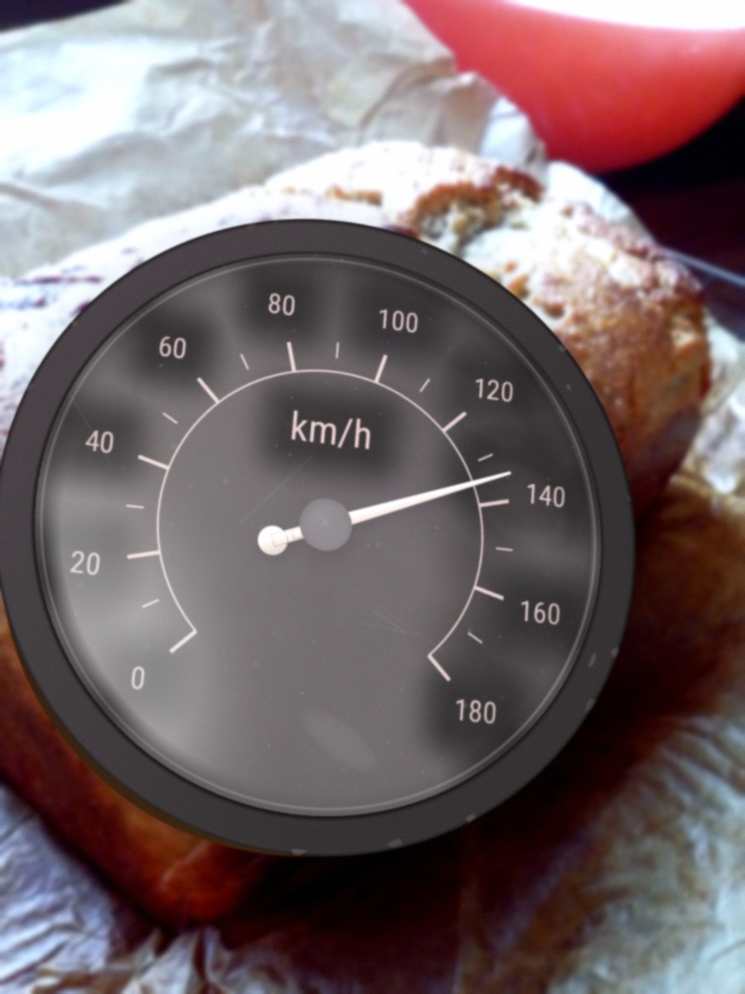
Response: 135 km/h
